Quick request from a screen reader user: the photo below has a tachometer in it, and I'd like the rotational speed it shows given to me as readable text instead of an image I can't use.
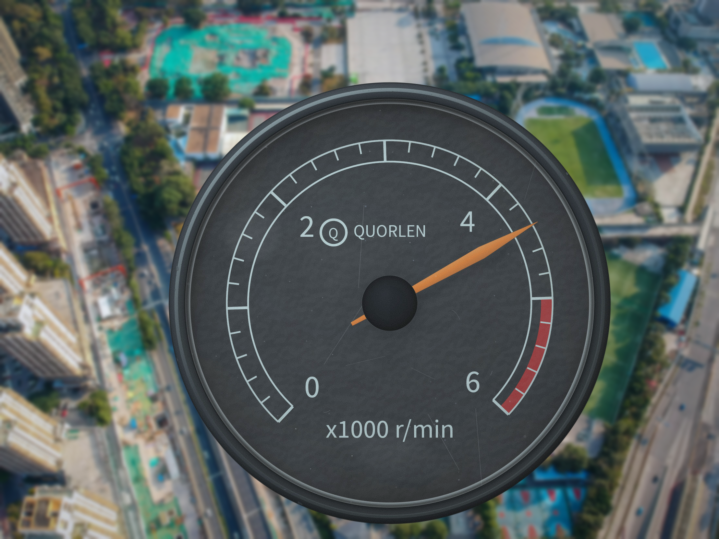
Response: 4400 rpm
